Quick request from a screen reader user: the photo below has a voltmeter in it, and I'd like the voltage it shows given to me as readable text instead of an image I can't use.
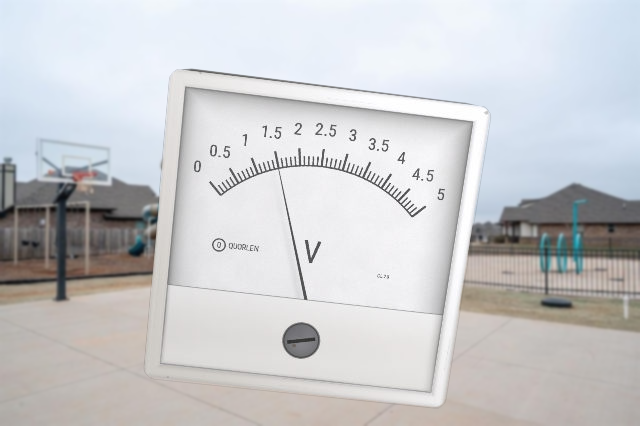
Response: 1.5 V
